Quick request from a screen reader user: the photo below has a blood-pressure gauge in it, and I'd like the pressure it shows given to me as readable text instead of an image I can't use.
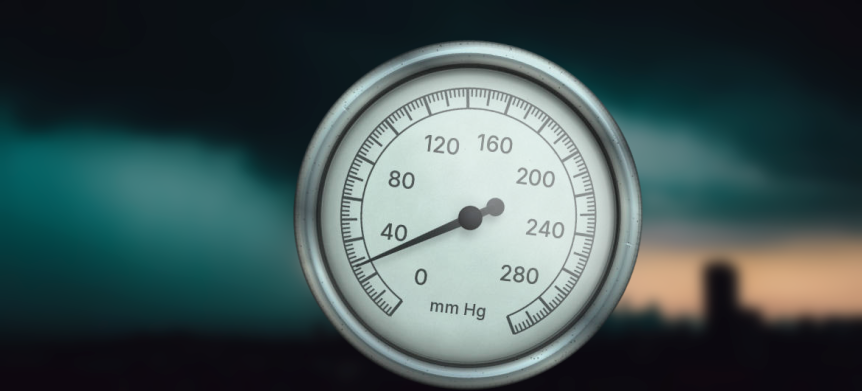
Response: 28 mmHg
